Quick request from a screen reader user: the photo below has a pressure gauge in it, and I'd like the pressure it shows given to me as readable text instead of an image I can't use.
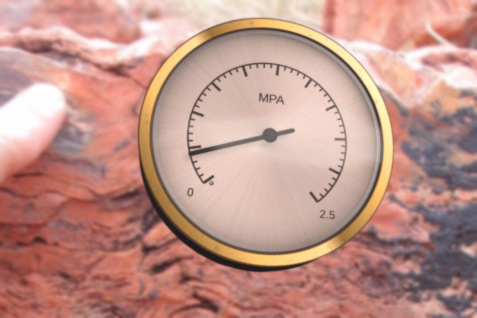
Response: 0.2 MPa
